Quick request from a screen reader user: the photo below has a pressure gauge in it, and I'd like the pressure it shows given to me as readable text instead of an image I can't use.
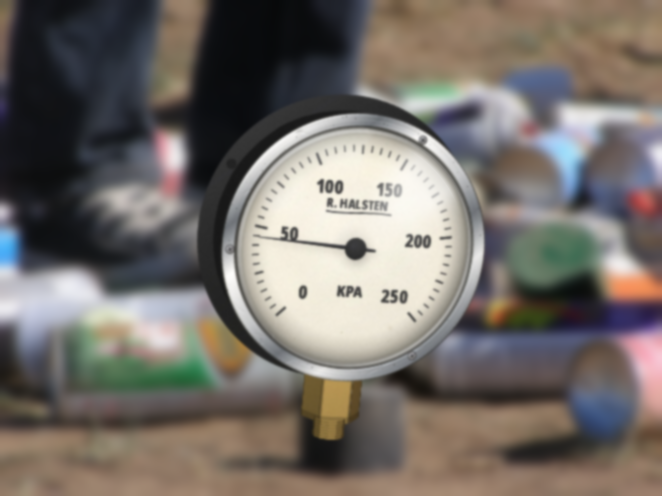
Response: 45 kPa
